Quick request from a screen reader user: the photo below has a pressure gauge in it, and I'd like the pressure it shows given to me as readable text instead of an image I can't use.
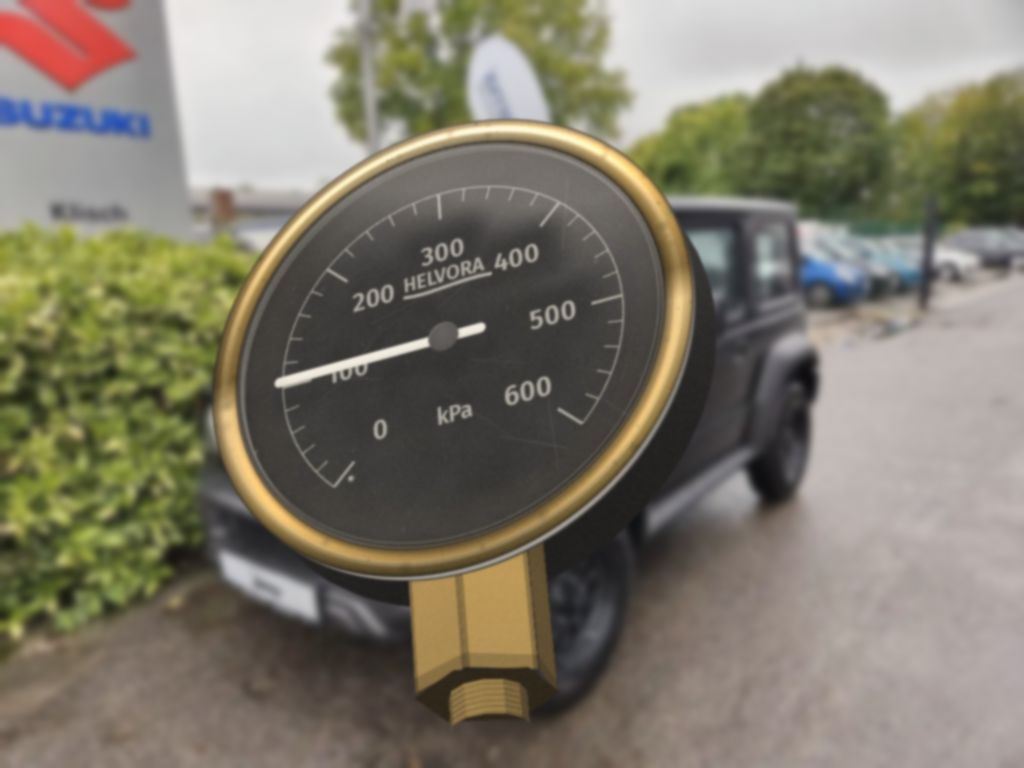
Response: 100 kPa
